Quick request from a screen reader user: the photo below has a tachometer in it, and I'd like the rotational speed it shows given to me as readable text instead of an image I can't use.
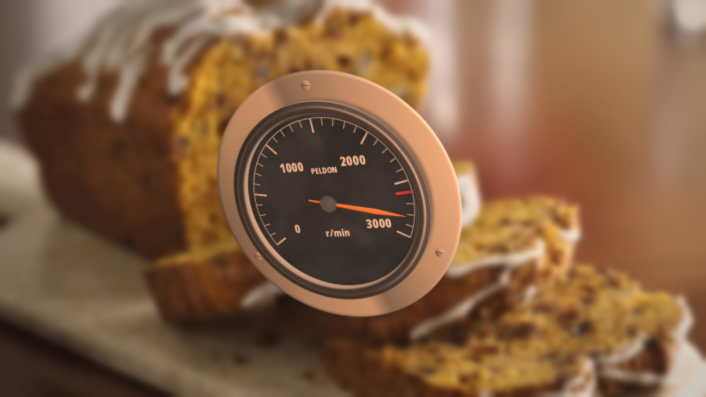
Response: 2800 rpm
